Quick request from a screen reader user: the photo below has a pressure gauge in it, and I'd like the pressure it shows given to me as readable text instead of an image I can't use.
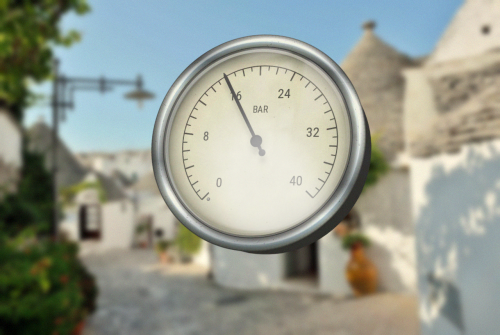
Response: 16 bar
